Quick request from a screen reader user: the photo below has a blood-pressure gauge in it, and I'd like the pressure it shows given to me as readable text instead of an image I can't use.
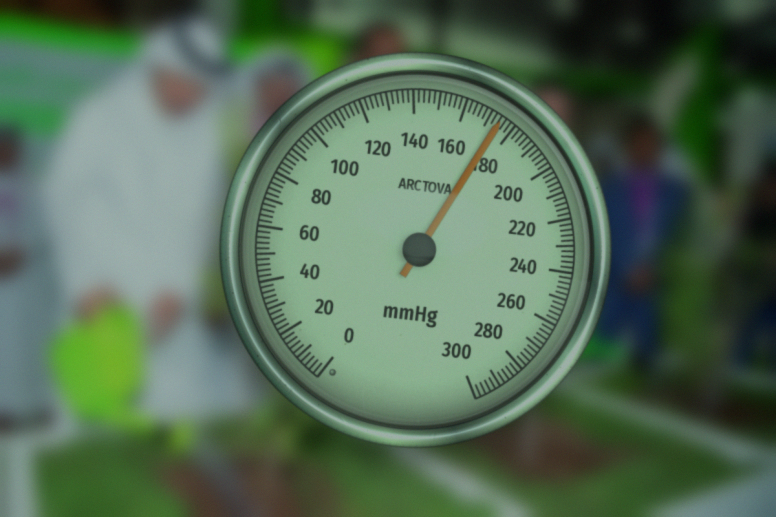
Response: 174 mmHg
